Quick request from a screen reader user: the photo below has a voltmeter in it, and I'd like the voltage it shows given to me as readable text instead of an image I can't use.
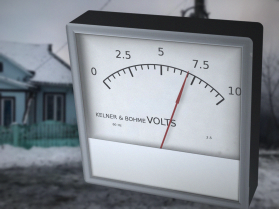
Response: 7 V
